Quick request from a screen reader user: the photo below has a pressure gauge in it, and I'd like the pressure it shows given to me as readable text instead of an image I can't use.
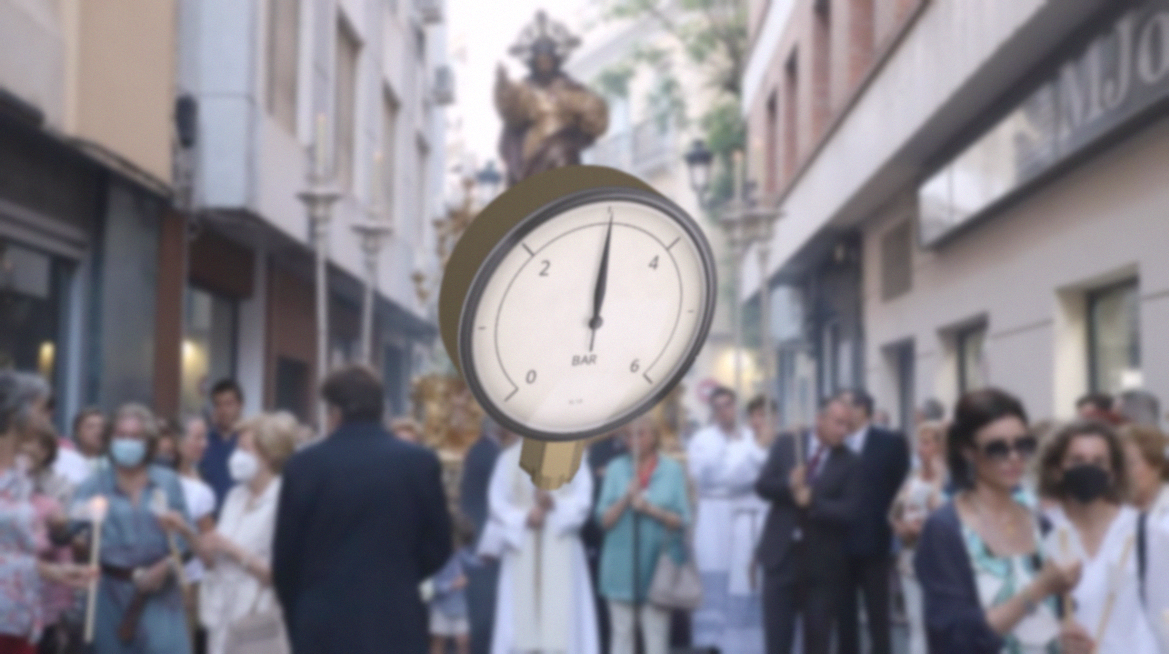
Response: 3 bar
